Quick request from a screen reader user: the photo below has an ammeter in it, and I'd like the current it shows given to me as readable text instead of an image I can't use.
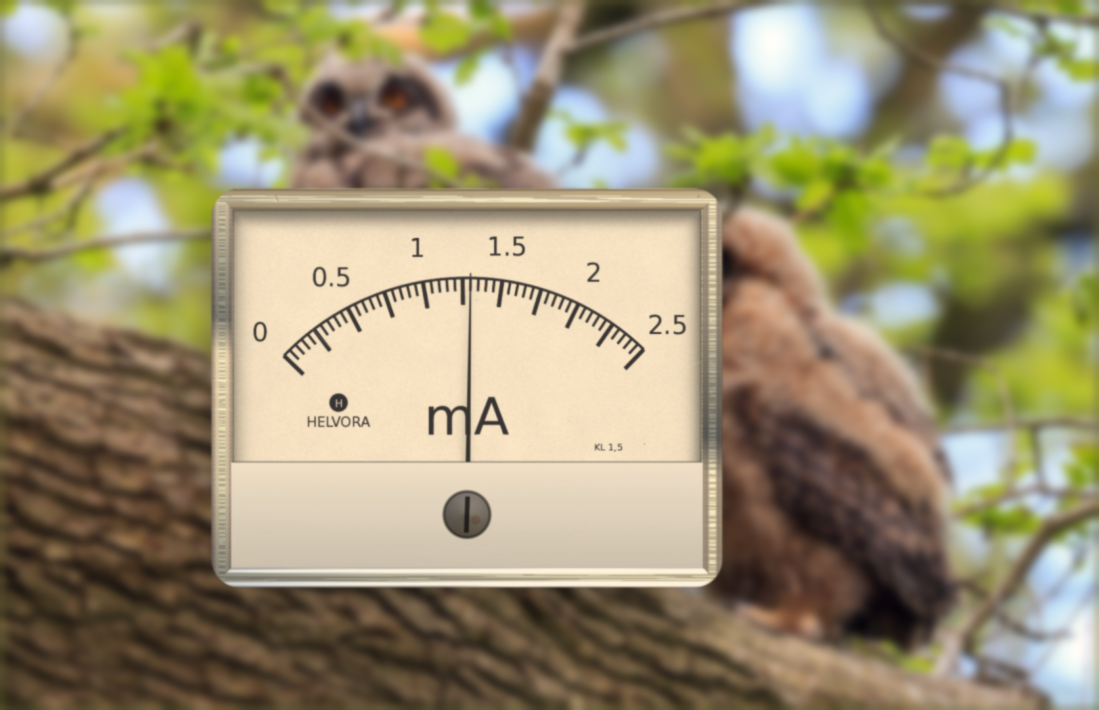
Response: 1.3 mA
